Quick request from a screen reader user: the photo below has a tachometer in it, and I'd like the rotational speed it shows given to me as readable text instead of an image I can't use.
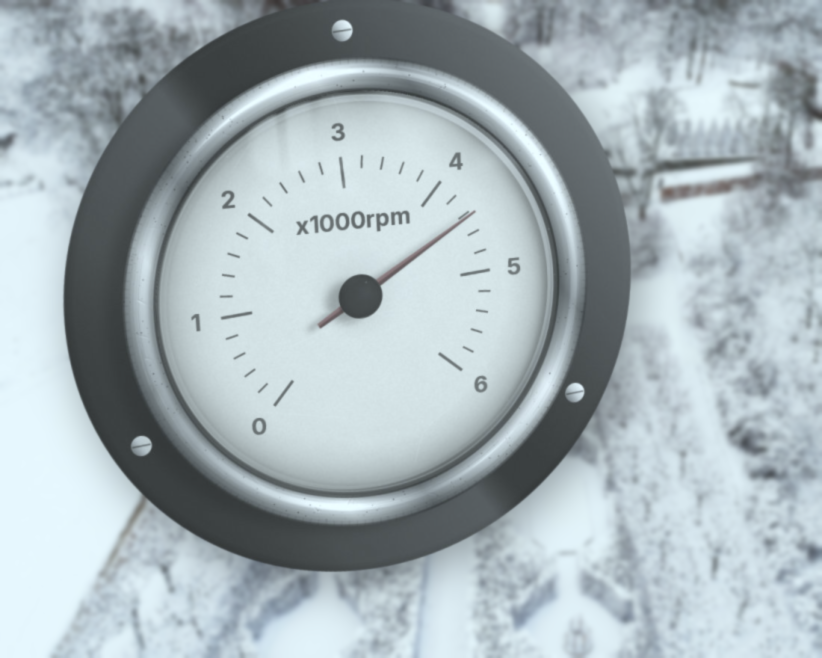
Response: 4400 rpm
